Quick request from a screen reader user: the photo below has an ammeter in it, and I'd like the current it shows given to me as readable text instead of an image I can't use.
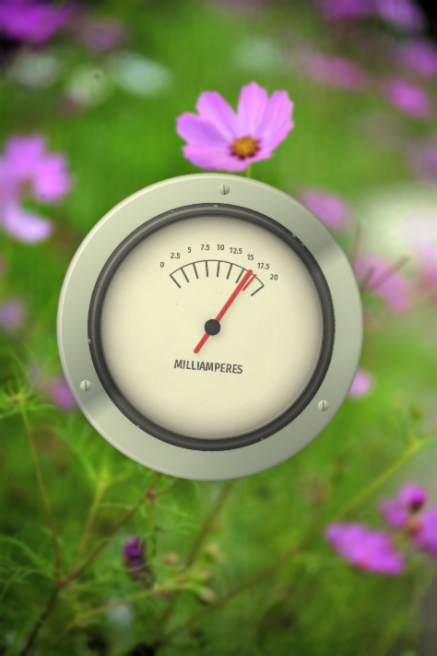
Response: 16.25 mA
